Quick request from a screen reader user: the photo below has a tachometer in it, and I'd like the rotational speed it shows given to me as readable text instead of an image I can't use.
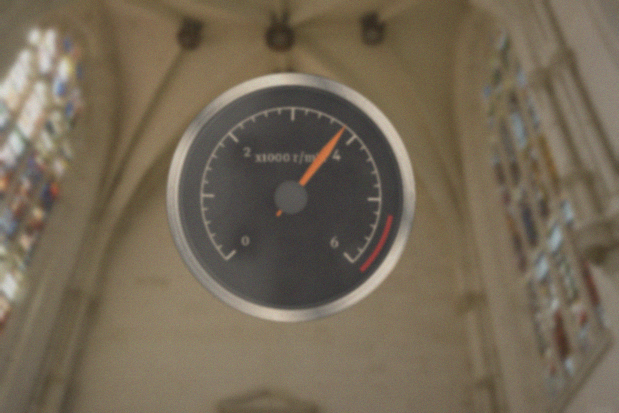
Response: 3800 rpm
